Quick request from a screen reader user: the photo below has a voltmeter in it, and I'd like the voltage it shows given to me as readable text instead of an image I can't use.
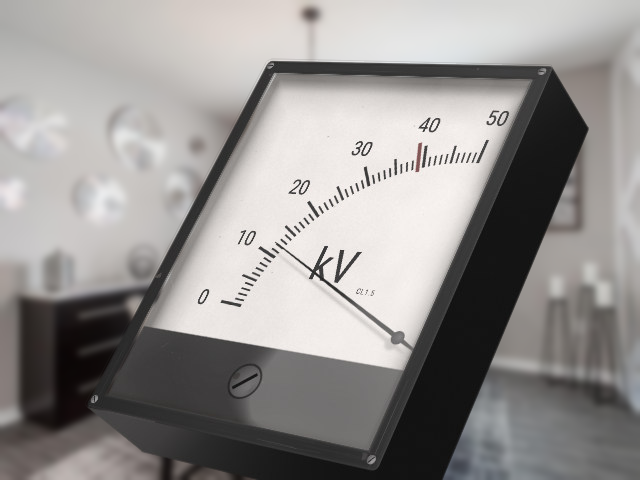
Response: 12 kV
